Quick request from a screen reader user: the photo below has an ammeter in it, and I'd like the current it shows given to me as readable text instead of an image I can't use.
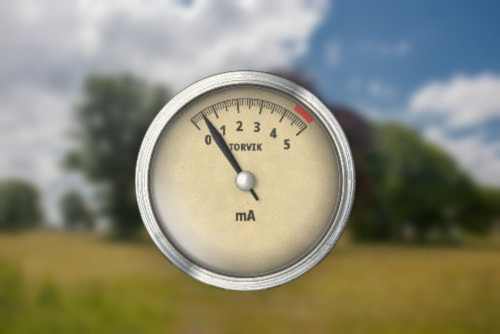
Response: 0.5 mA
